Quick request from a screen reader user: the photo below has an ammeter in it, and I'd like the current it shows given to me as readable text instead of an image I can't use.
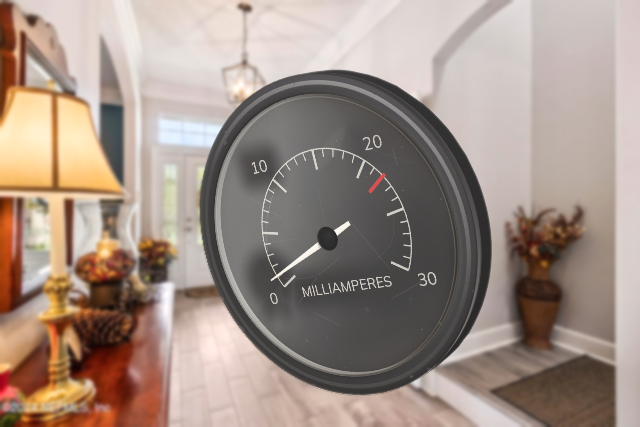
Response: 1 mA
